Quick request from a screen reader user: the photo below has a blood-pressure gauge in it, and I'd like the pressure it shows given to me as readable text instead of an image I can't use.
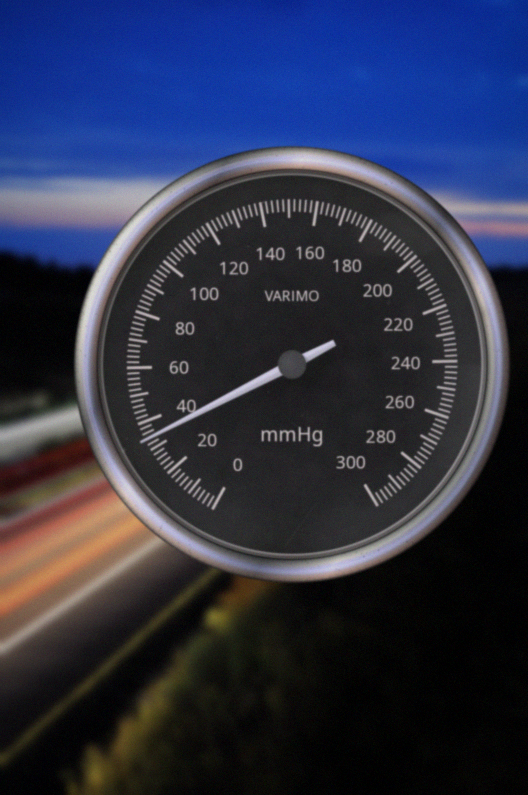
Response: 34 mmHg
